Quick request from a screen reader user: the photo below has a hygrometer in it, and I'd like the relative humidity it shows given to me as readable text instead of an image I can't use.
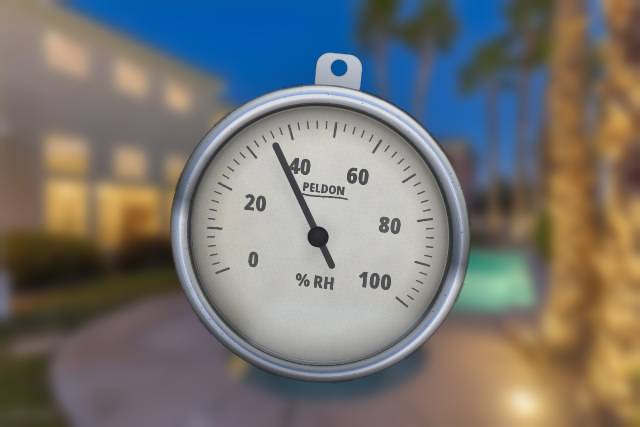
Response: 36 %
